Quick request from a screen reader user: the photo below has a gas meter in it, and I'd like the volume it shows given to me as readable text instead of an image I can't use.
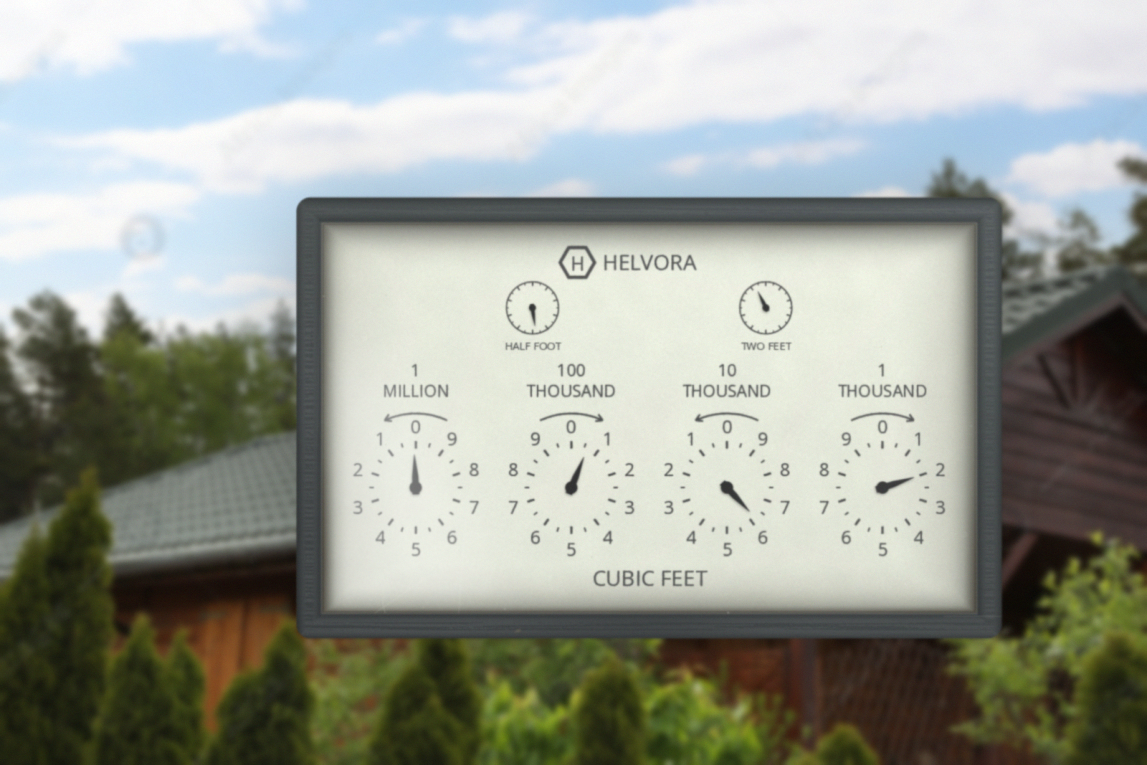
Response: 6200 ft³
